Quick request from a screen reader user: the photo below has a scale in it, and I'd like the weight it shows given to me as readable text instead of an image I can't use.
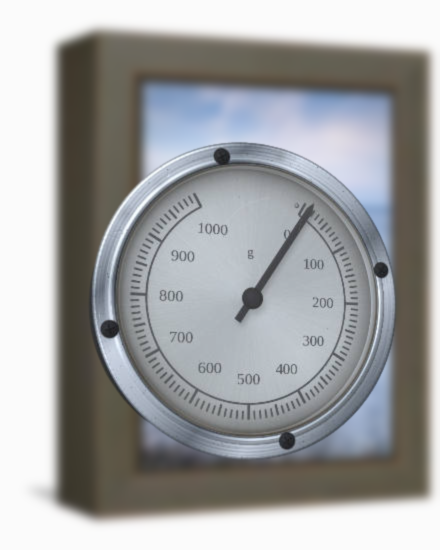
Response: 10 g
